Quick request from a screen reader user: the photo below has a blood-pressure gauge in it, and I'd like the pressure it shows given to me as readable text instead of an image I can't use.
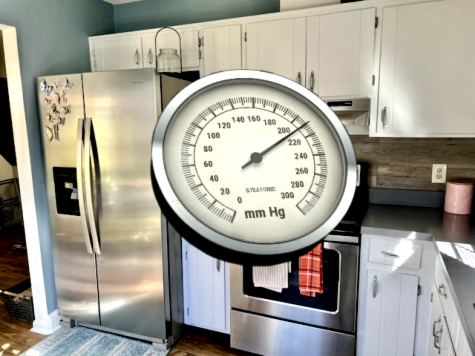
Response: 210 mmHg
